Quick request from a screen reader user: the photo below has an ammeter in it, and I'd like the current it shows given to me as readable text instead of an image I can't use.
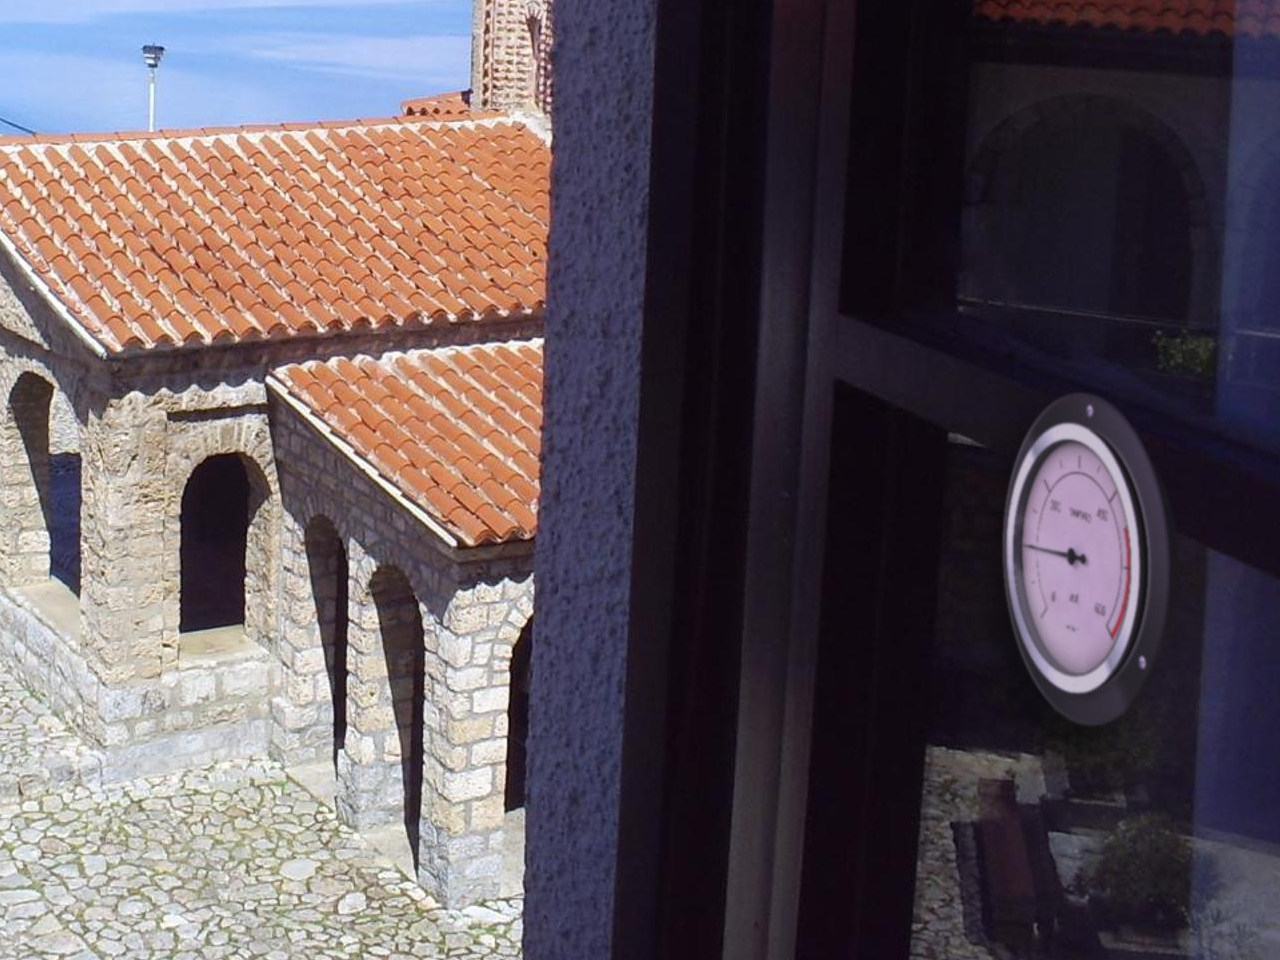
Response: 100 mA
